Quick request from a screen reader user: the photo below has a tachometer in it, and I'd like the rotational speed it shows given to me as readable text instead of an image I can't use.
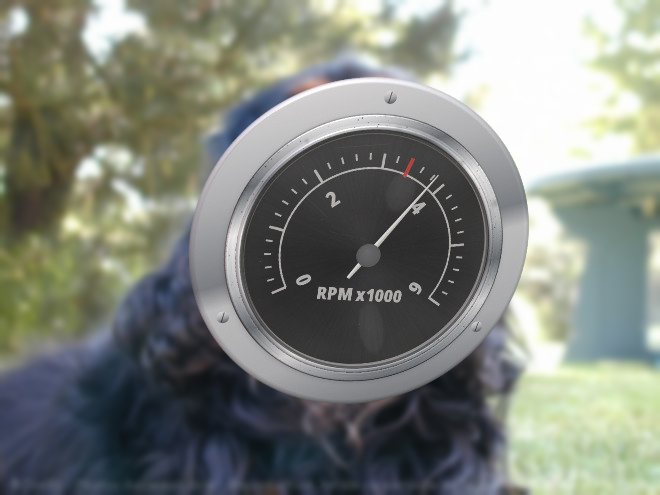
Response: 3800 rpm
